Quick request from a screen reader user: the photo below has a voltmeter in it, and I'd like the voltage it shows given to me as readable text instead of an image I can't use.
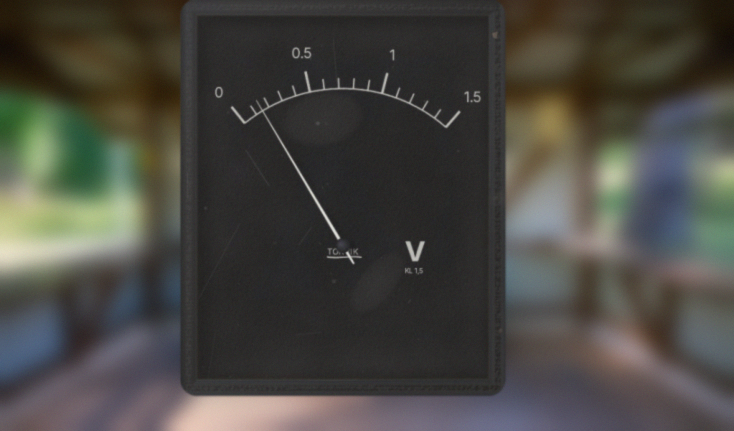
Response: 0.15 V
